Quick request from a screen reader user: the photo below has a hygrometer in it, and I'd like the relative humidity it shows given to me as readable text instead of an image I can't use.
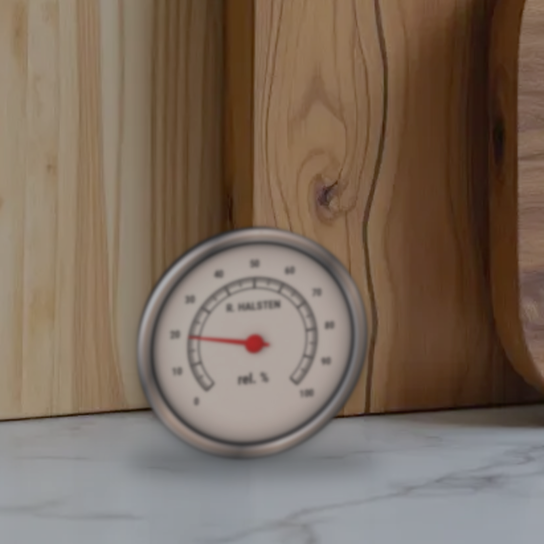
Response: 20 %
